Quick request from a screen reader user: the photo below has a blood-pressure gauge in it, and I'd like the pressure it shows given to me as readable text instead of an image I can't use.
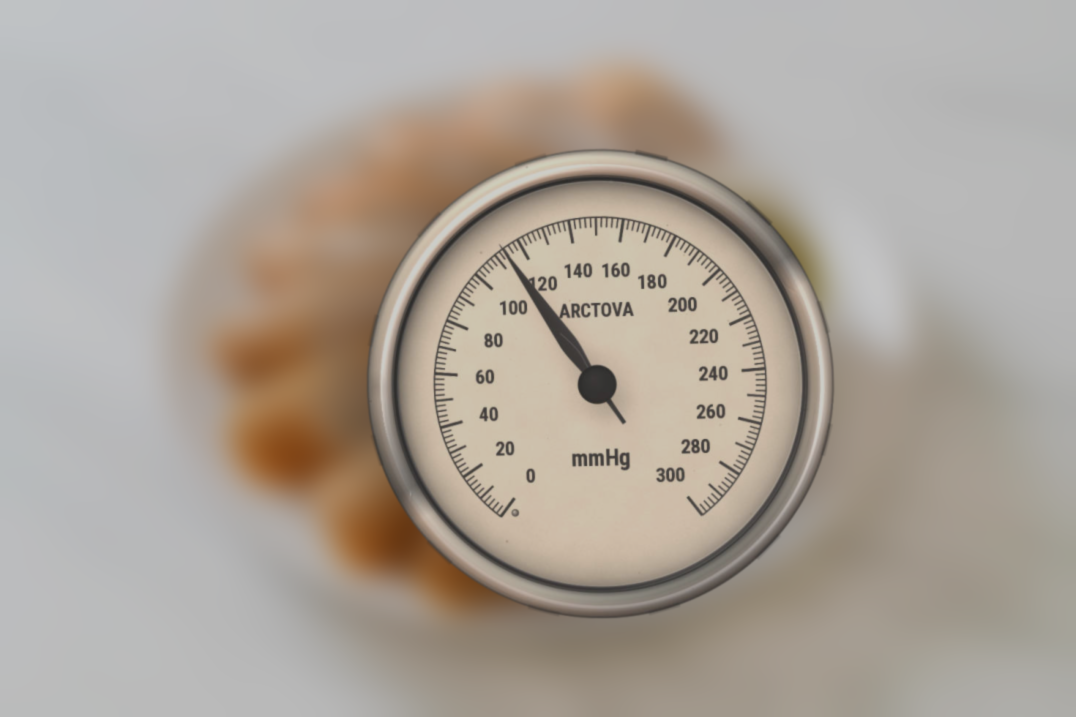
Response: 114 mmHg
